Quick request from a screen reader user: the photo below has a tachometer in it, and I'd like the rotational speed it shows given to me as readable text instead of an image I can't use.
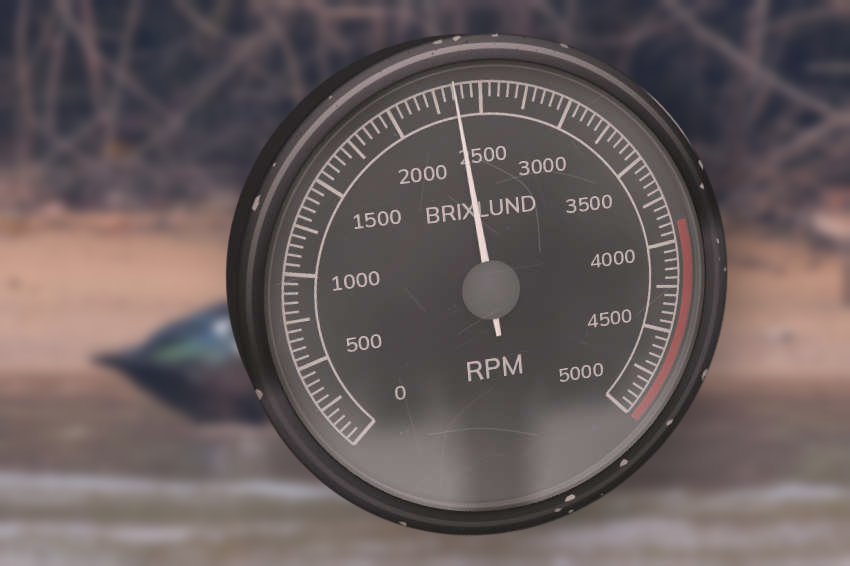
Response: 2350 rpm
